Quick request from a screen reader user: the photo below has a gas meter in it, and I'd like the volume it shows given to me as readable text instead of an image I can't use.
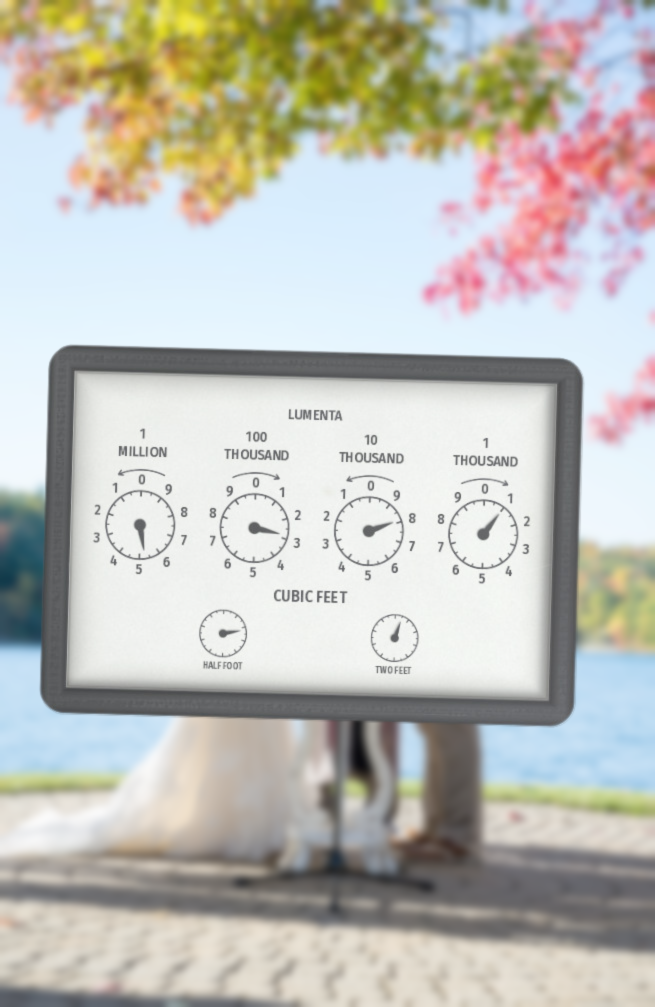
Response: 528100 ft³
